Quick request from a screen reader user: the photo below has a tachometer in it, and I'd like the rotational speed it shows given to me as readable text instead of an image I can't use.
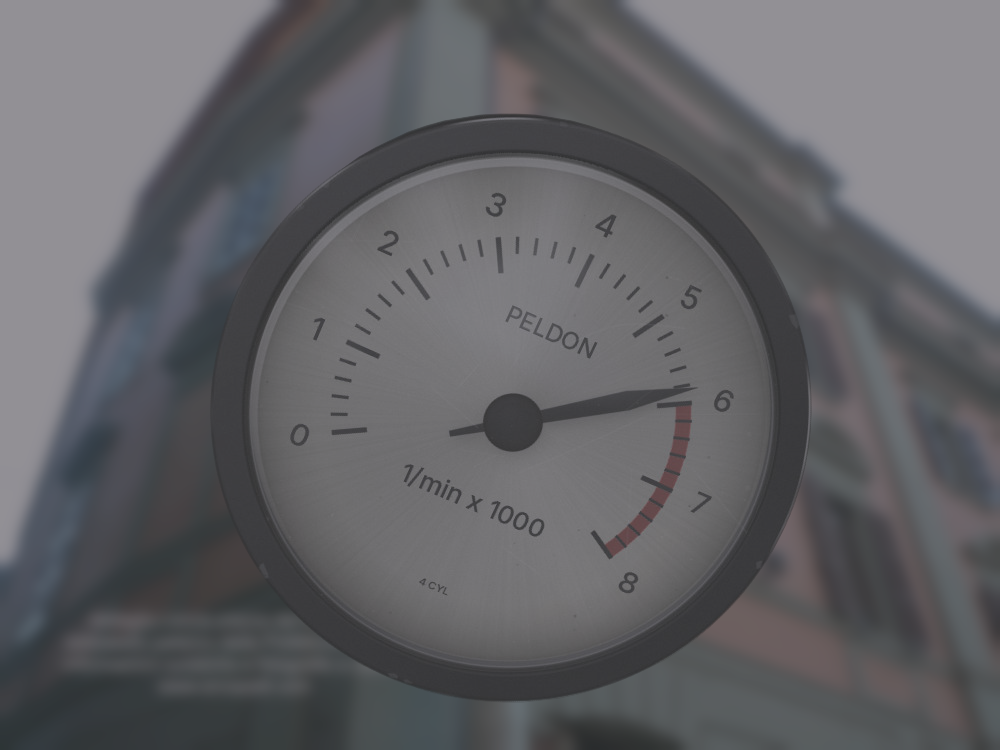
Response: 5800 rpm
